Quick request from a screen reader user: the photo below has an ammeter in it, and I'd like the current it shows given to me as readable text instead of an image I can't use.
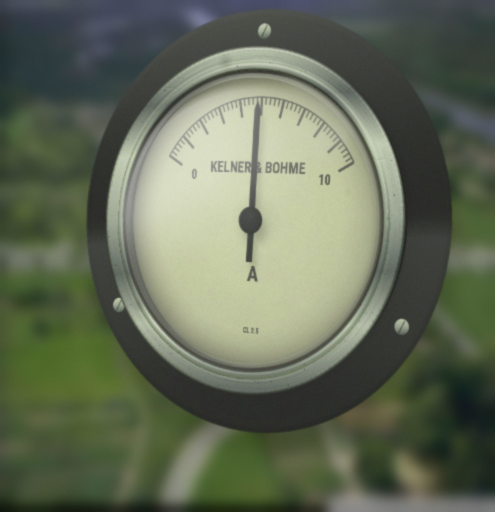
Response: 5 A
